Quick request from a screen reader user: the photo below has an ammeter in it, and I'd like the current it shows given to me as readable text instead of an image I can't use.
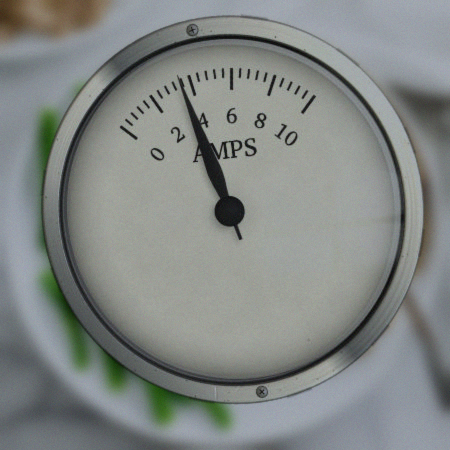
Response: 3.6 A
